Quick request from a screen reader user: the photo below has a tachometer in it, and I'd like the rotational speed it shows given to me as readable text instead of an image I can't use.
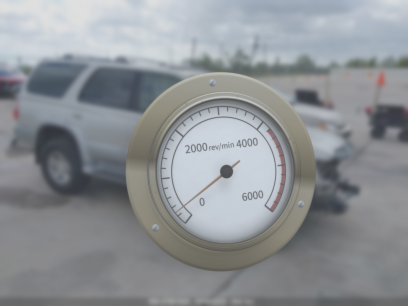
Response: 300 rpm
